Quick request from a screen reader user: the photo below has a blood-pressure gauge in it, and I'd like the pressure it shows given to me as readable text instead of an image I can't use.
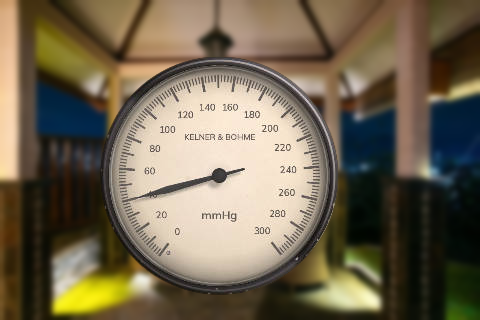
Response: 40 mmHg
